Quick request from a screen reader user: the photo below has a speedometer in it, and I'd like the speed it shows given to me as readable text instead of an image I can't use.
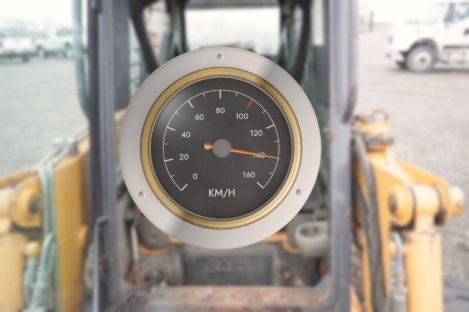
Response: 140 km/h
